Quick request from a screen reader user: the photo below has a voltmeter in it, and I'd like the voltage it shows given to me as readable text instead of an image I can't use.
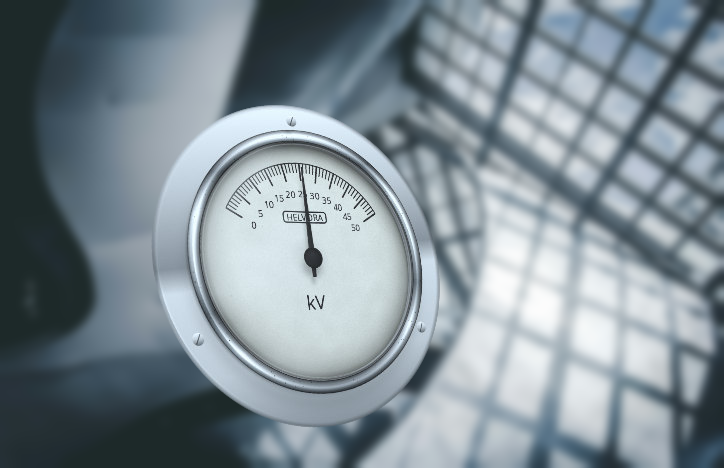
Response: 25 kV
